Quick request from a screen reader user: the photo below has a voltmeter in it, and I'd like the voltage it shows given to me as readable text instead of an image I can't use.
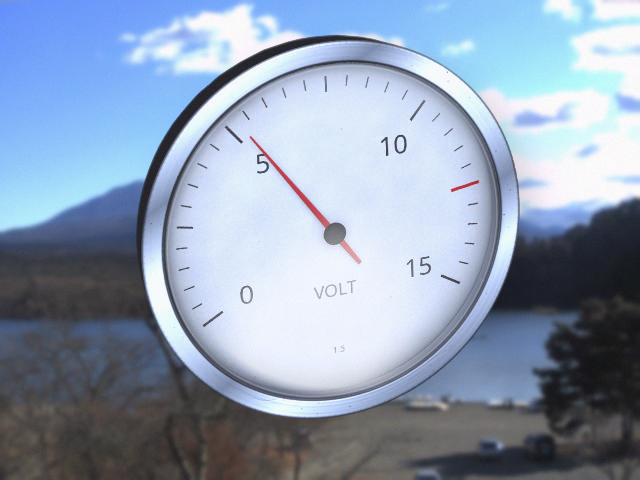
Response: 5.25 V
